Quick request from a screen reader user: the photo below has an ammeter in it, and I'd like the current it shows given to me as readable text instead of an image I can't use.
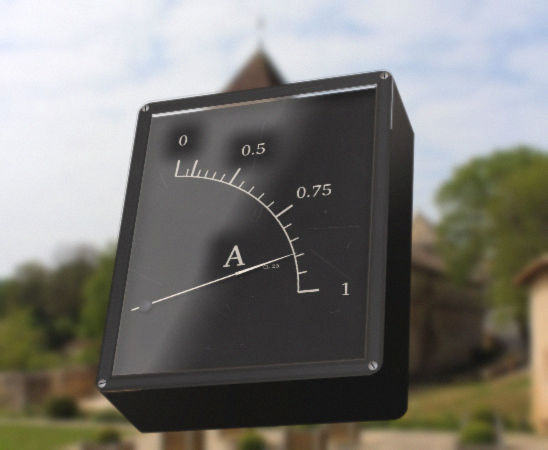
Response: 0.9 A
